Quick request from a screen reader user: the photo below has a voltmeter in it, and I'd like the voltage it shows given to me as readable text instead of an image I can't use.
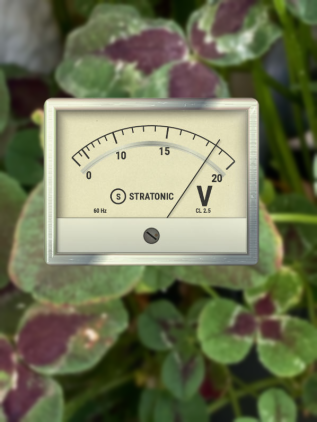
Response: 18.5 V
